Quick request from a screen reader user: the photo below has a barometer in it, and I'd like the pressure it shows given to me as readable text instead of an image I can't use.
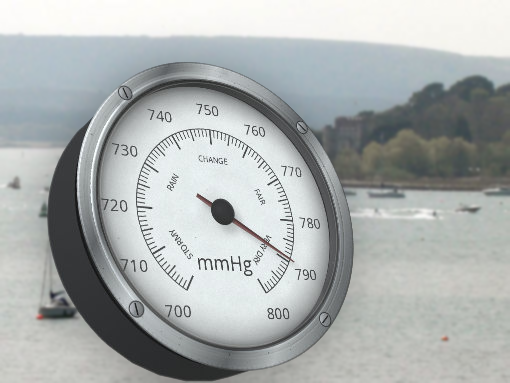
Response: 790 mmHg
